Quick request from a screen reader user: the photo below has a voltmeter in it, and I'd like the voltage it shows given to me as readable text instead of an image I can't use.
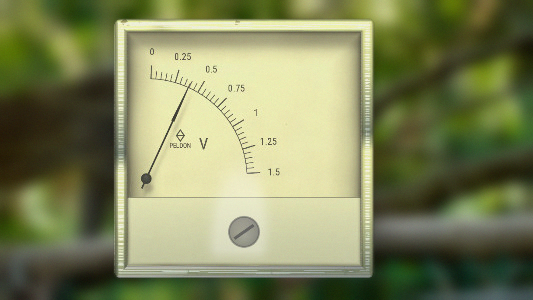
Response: 0.4 V
